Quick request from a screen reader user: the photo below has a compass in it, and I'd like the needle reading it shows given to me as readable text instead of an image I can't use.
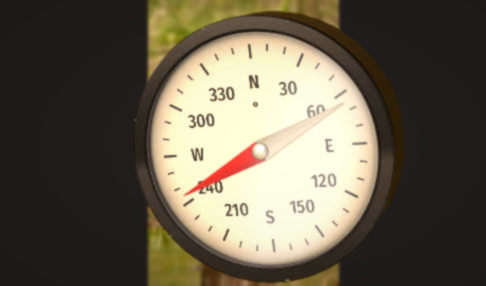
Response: 245 °
